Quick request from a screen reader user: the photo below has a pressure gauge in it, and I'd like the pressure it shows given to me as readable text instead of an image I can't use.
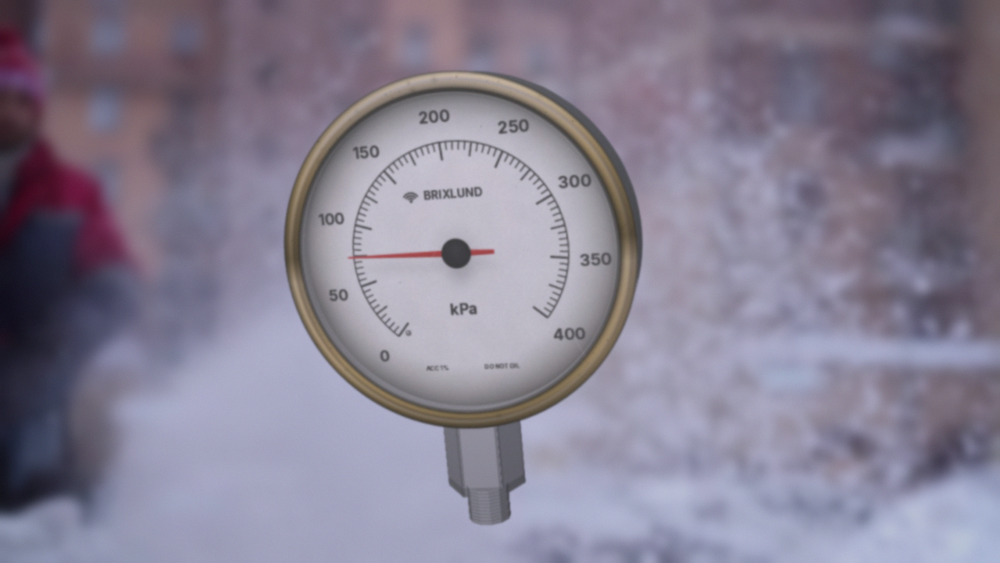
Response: 75 kPa
